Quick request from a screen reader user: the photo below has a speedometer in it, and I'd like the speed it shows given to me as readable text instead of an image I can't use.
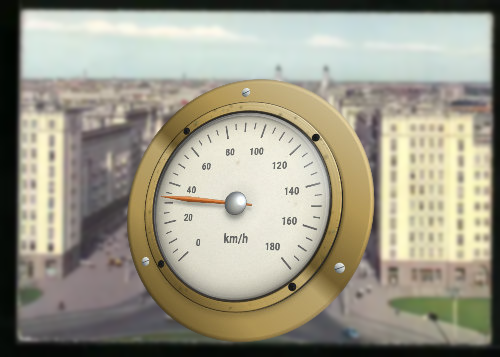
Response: 32.5 km/h
